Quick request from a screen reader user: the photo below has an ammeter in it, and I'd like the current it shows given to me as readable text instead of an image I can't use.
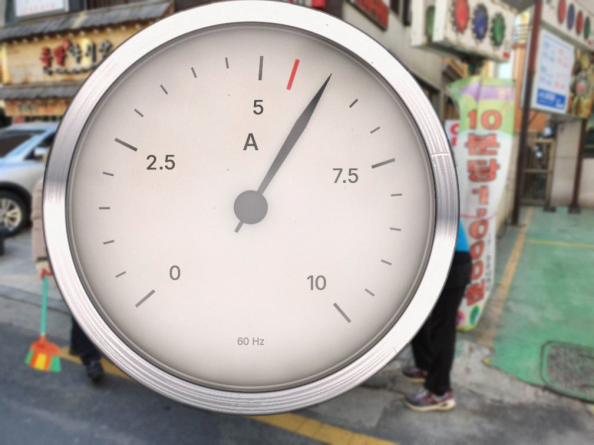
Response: 6 A
